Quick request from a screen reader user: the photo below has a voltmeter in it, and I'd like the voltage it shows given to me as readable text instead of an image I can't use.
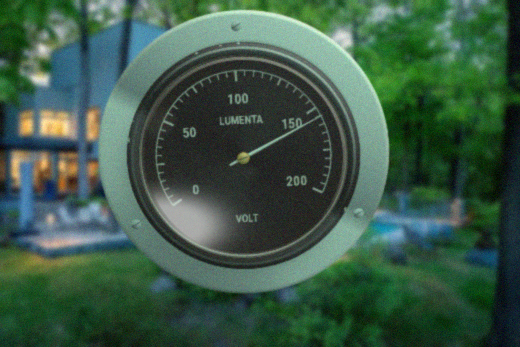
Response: 155 V
